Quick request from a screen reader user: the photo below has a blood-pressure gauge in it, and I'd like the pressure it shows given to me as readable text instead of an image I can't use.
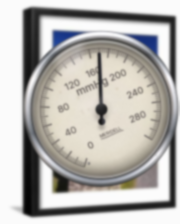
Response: 170 mmHg
